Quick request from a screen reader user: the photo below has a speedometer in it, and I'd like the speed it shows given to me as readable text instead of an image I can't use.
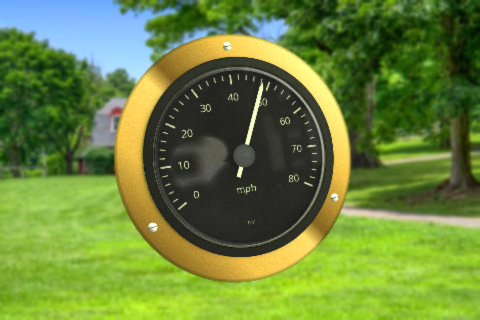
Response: 48 mph
